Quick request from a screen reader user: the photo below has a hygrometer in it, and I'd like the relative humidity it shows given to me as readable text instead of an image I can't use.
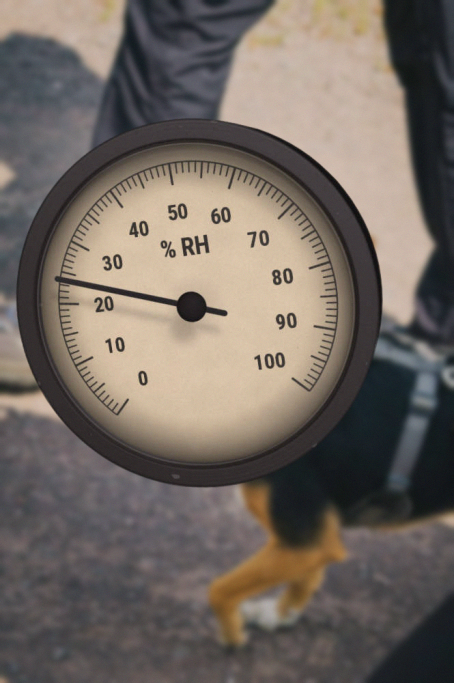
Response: 24 %
